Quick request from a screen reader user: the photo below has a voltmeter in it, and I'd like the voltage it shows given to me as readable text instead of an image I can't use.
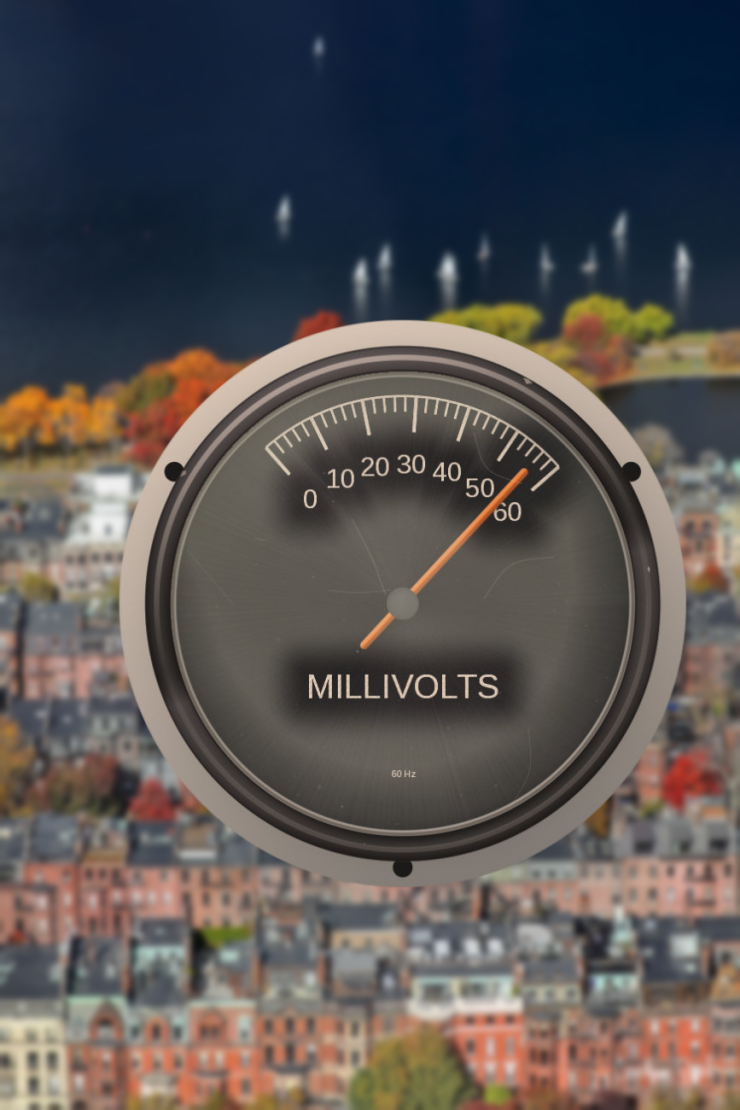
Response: 56 mV
